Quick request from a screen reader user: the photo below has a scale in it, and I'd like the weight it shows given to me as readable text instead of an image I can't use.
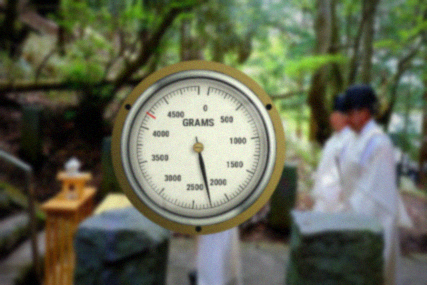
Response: 2250 g
